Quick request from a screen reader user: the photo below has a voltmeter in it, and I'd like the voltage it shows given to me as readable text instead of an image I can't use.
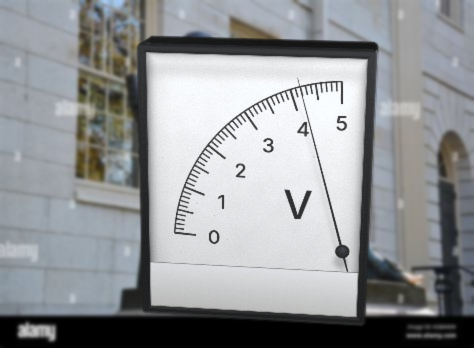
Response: 4.2 V
